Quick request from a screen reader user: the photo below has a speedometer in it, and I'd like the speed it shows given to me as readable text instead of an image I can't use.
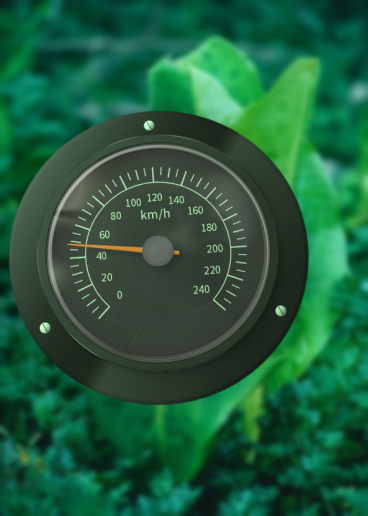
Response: 47.5 km/h
